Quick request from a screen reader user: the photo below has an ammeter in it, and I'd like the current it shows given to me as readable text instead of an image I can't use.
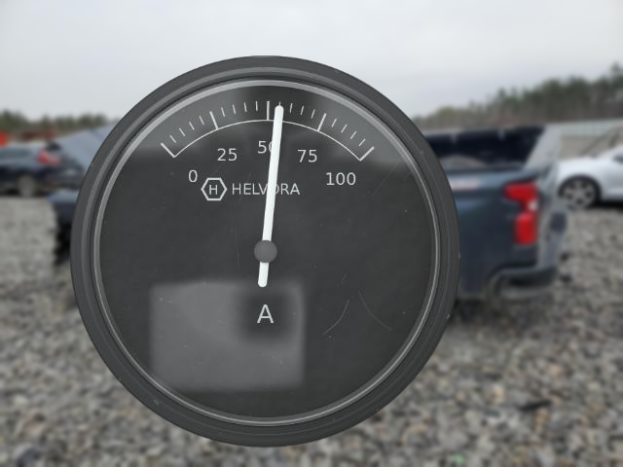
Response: 55 A
